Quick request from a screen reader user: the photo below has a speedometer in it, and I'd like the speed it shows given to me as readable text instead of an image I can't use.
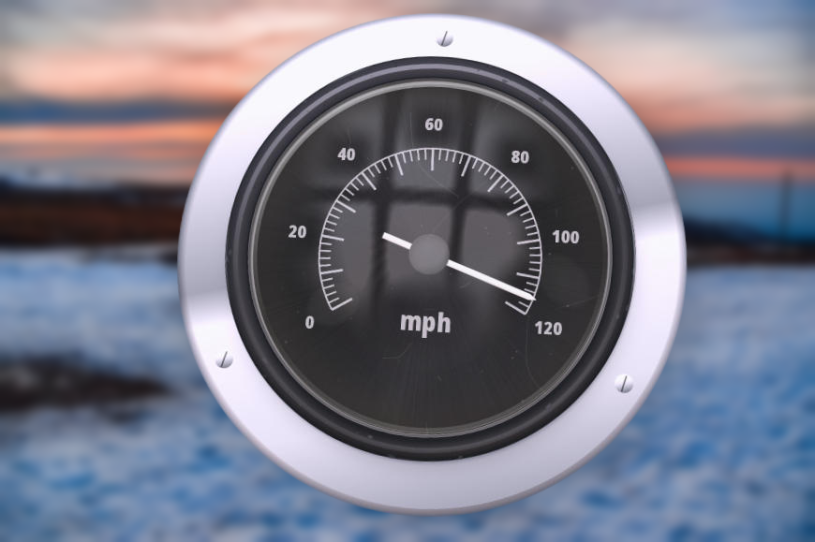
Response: 116 mph
